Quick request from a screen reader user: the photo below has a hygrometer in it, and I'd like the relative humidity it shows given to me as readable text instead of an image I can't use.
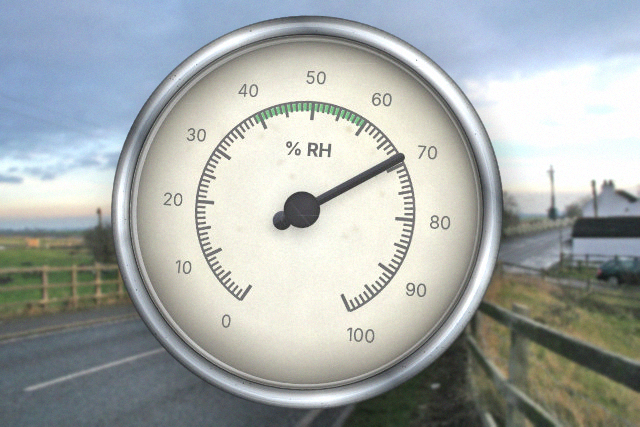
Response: 69 %
